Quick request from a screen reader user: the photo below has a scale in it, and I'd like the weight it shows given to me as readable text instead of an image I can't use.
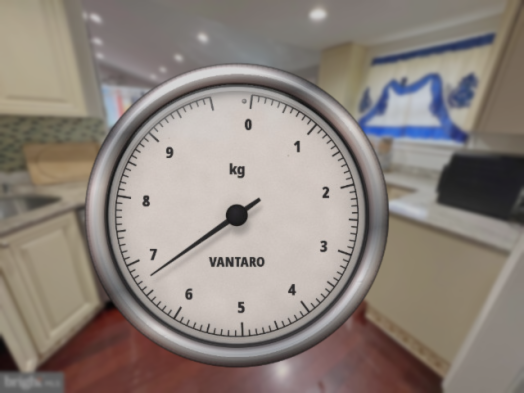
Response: 6.7 kg
